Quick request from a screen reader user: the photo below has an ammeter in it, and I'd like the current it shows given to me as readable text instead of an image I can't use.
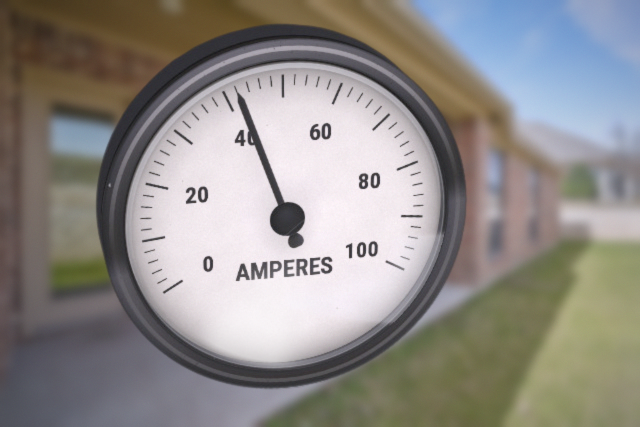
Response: 42 A
